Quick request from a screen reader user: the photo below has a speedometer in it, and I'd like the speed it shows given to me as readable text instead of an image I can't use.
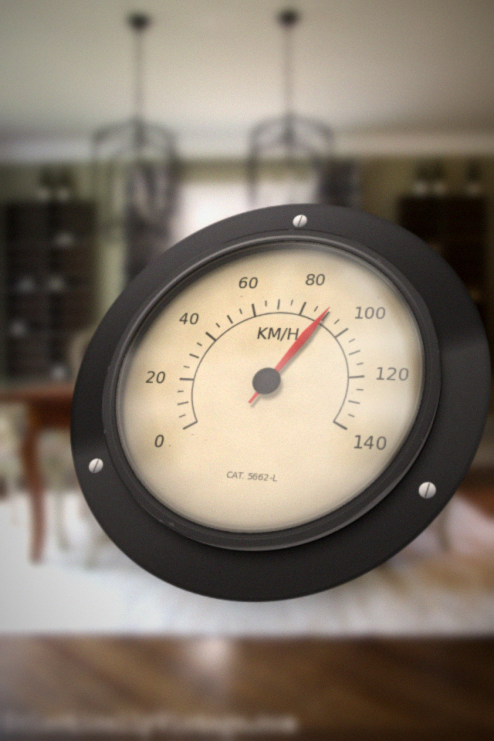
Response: 90 km/h
